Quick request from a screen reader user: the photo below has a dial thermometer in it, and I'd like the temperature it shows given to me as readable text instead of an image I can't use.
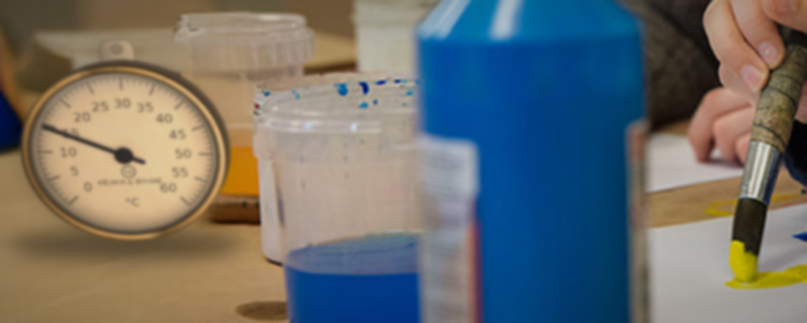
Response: 15 °C
